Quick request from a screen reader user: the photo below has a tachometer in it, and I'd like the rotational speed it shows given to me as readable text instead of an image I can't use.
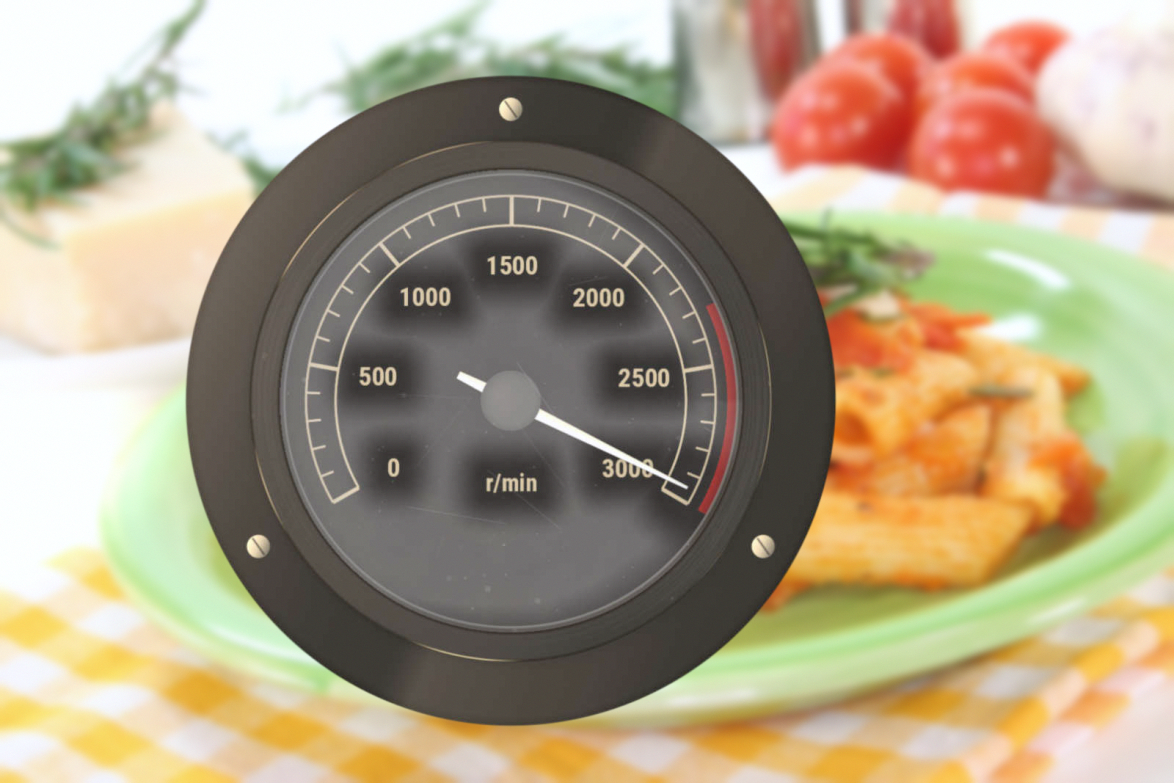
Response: 2950 rpm
